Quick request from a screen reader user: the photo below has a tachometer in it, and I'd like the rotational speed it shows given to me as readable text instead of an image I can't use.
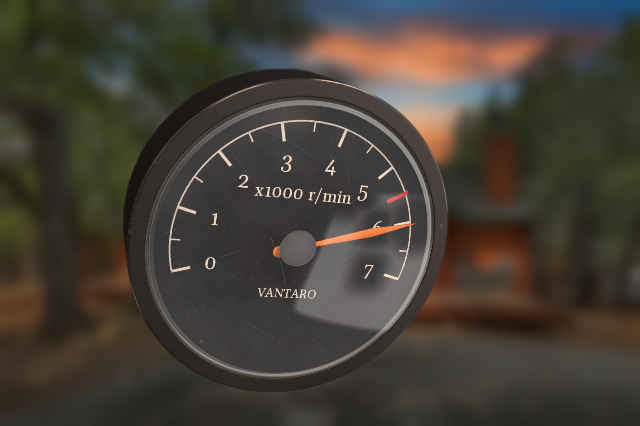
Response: 6000 rpm
